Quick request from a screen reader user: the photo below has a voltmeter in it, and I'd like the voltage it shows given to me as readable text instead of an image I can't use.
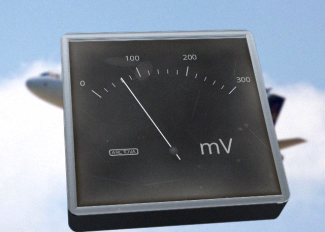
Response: 60 mV
